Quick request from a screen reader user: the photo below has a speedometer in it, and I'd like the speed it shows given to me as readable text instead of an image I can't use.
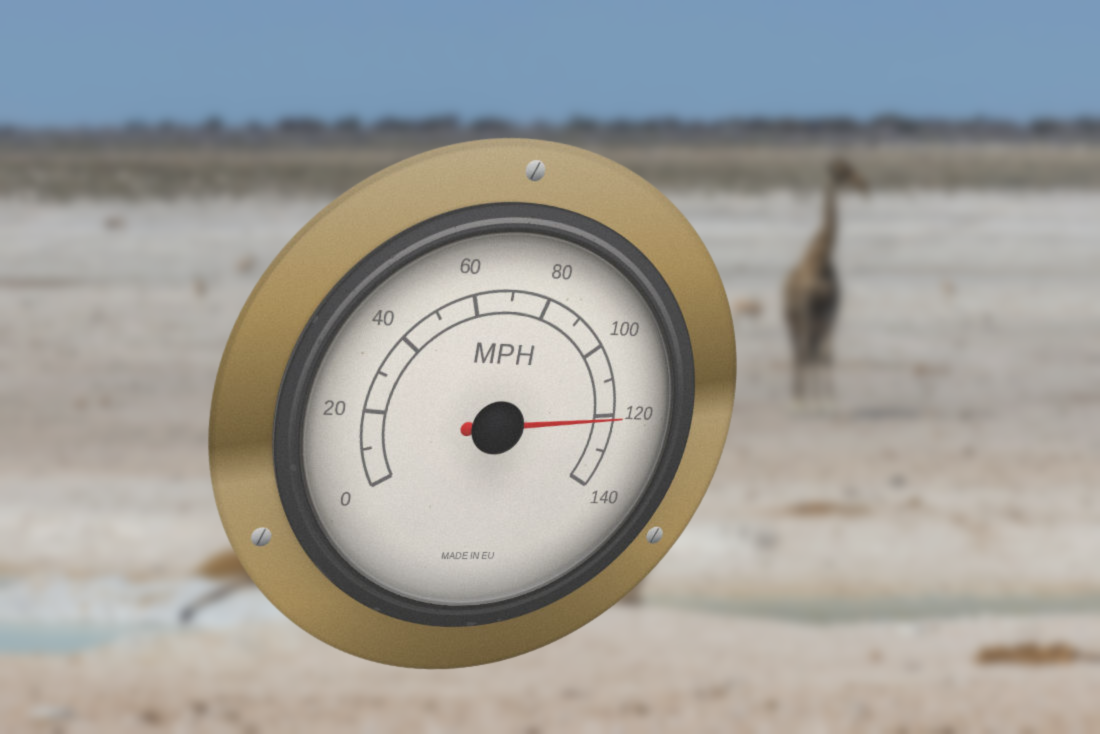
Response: 120 mph
